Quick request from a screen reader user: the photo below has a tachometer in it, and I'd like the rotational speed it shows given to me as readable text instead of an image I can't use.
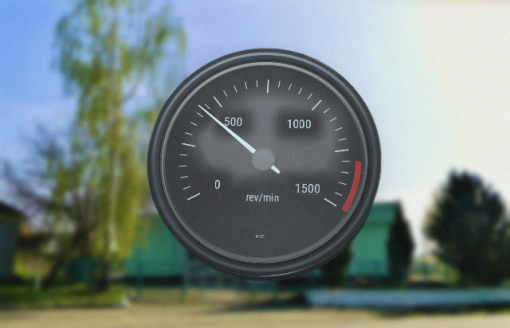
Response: 425 rpm
